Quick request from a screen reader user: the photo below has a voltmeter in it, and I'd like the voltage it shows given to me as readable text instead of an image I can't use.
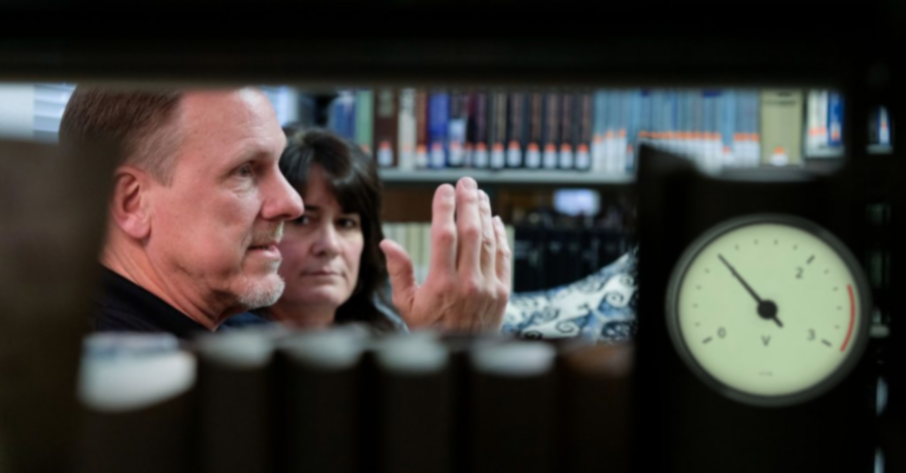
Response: 1 V
